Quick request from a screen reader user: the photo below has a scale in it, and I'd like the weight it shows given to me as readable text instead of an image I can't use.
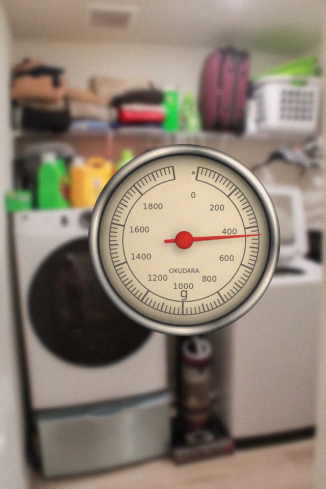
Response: 440 g
